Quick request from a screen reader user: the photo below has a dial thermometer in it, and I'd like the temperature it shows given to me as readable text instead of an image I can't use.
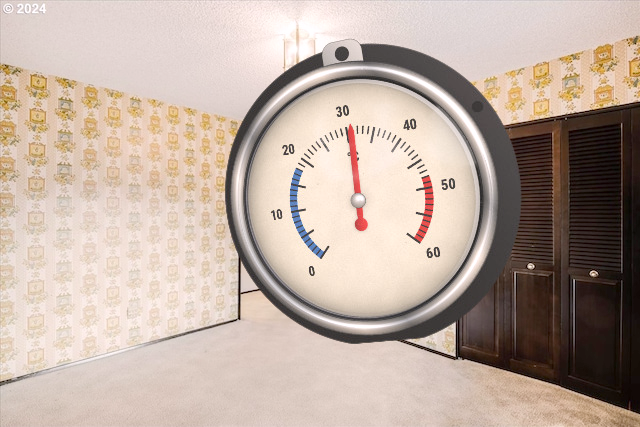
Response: 31 °C
